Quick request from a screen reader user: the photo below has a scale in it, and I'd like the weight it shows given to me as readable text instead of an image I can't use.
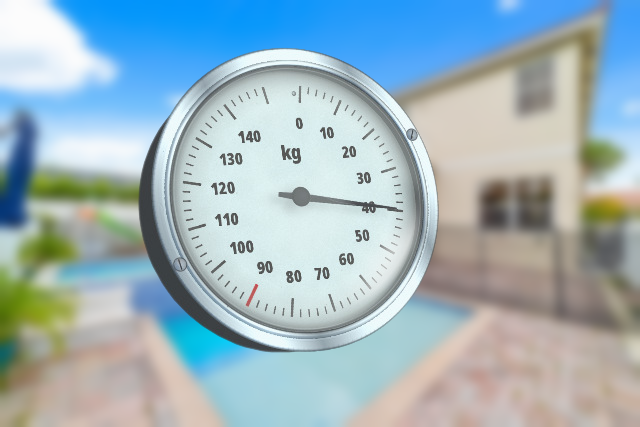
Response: 40 kg
